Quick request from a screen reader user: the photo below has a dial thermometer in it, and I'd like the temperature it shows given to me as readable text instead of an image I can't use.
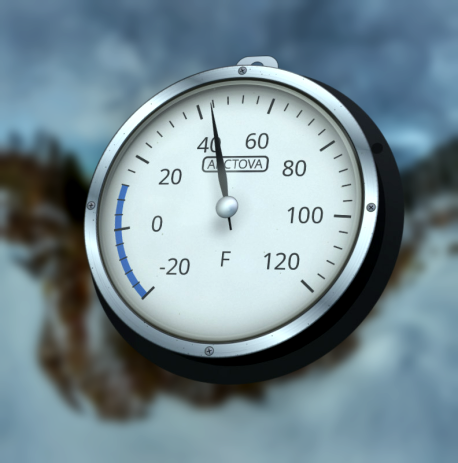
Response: 44 °F
